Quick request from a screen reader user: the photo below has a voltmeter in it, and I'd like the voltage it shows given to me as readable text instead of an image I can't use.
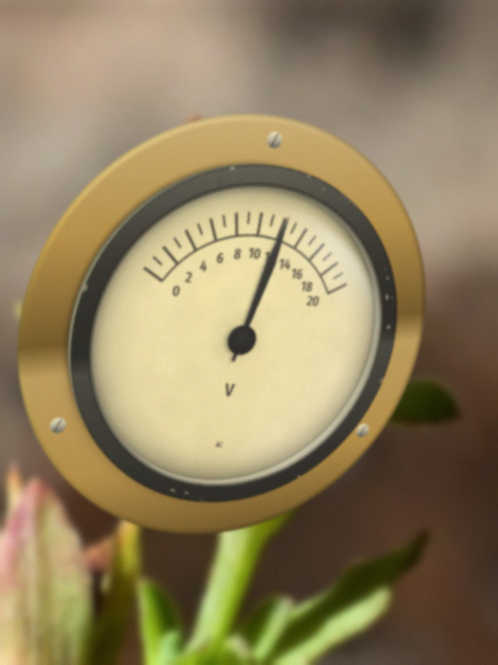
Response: 12 V
